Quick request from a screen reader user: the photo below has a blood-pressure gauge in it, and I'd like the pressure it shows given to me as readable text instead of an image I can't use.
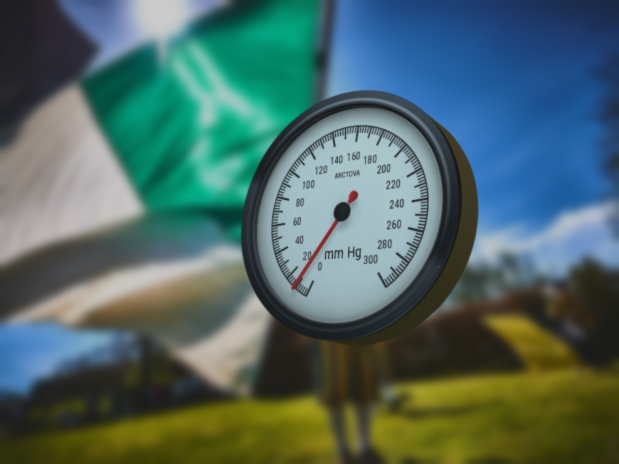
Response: 10 mmHg
